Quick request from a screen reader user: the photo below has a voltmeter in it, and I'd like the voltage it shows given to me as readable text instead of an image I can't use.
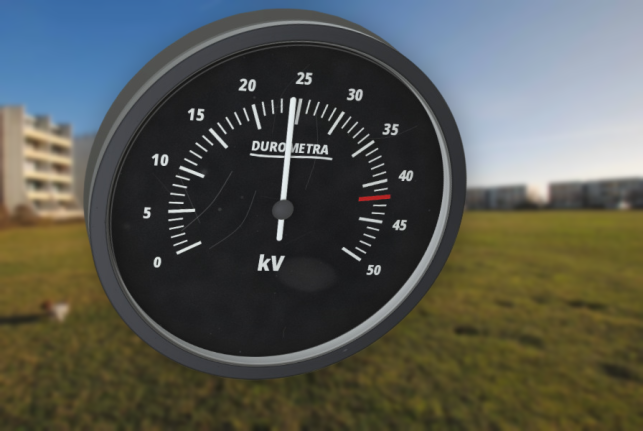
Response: 24 kV
